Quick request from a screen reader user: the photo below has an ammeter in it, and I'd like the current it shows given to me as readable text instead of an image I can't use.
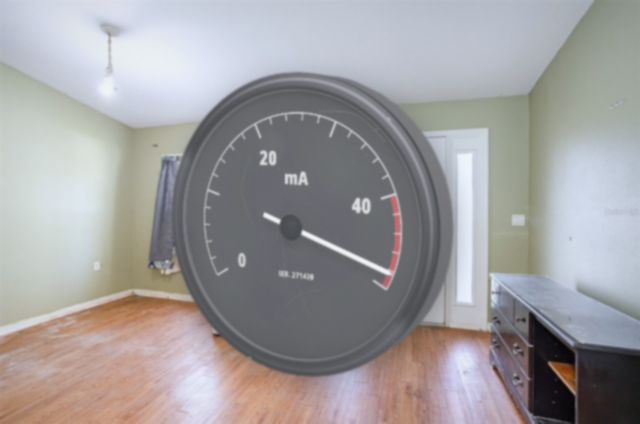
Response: 48 mA
